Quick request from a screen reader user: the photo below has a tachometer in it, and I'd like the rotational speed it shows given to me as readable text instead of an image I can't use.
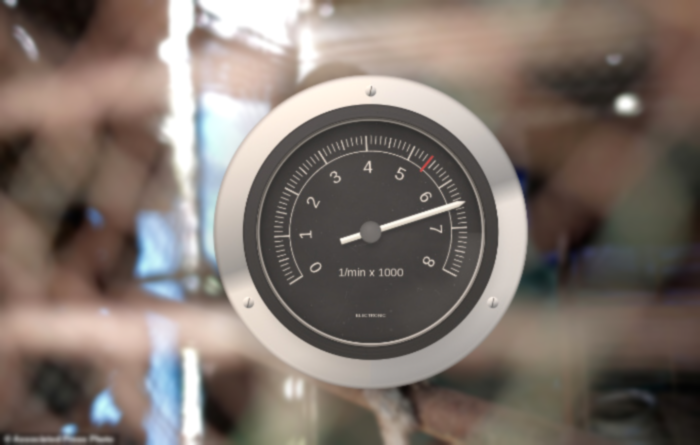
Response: 6500 rpm
